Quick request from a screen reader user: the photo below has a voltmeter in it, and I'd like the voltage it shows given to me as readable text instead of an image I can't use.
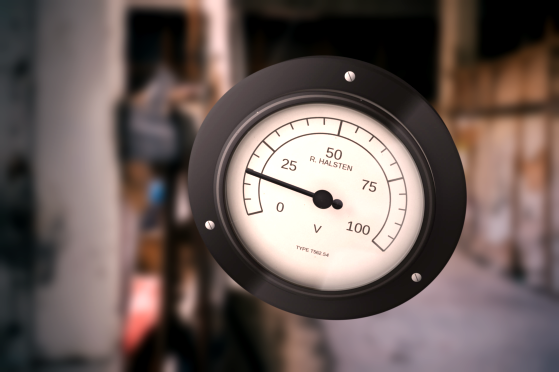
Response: 15 V
